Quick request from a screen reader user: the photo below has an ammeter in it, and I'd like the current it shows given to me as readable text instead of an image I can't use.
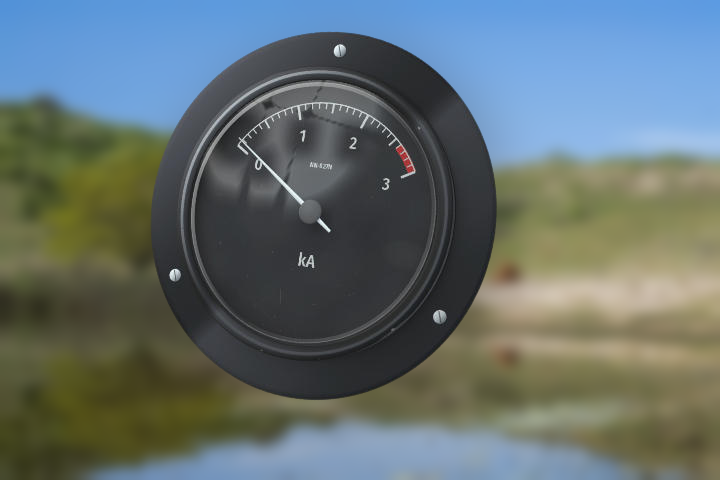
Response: 0.1 kA
